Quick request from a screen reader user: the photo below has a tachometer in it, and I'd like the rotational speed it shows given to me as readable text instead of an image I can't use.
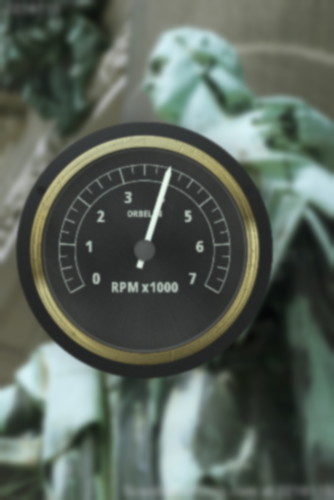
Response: 4000 rpm
